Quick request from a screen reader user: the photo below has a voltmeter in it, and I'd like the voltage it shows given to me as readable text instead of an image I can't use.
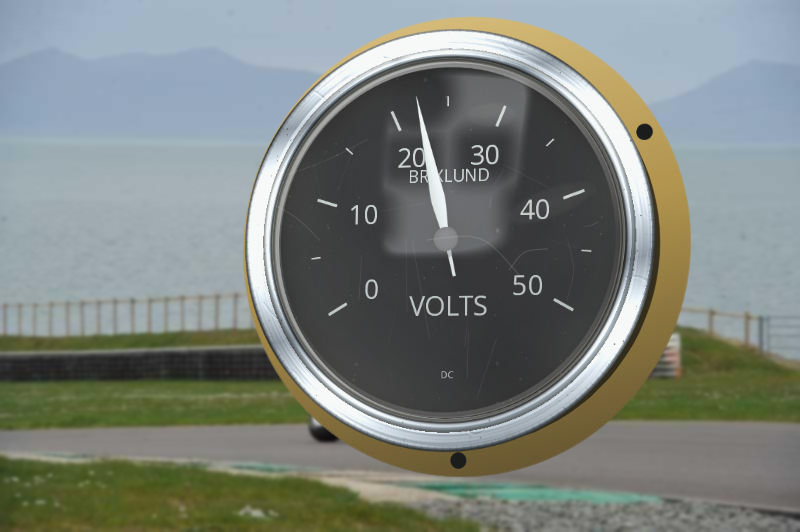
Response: 22.5 V
